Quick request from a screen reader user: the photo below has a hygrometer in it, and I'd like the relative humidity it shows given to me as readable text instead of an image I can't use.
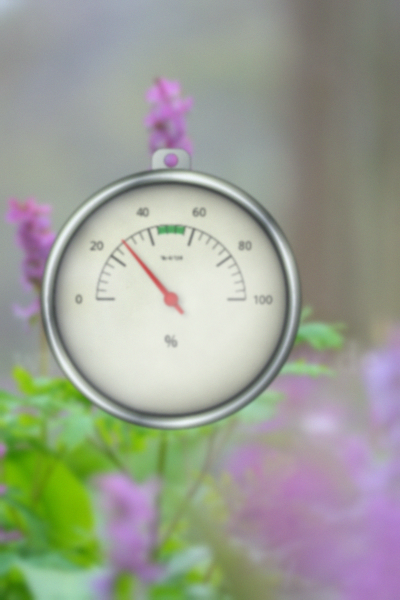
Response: 28 %
